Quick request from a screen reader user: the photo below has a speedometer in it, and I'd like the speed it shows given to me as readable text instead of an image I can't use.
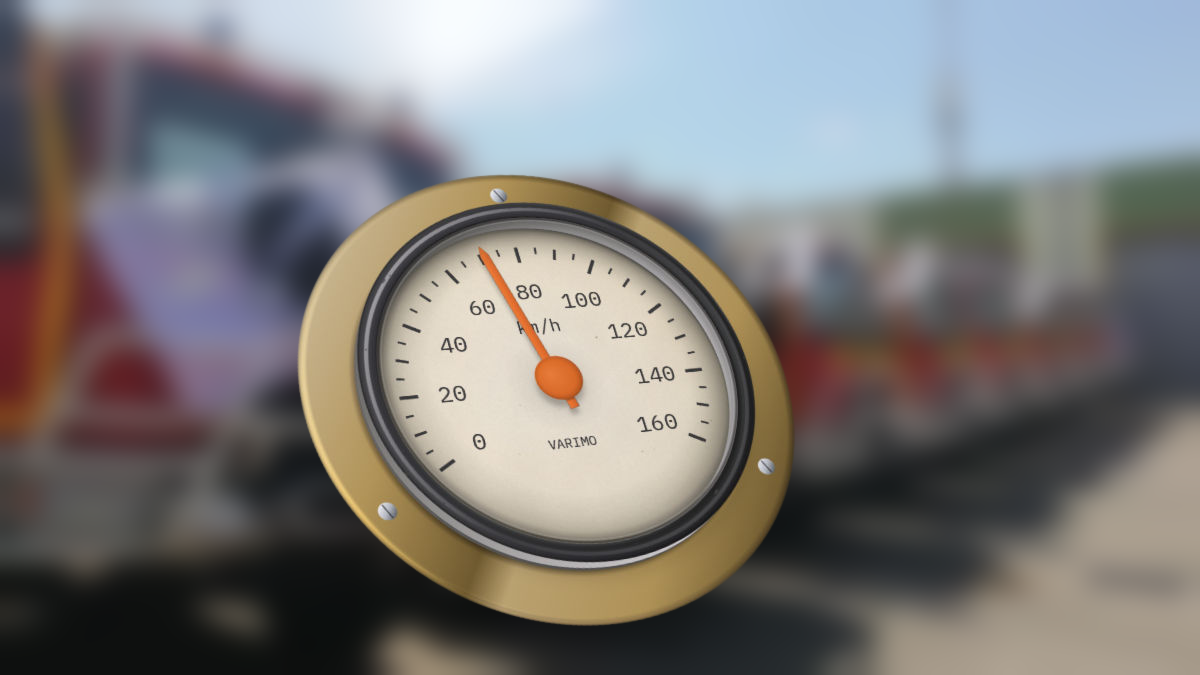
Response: 70 km/h
